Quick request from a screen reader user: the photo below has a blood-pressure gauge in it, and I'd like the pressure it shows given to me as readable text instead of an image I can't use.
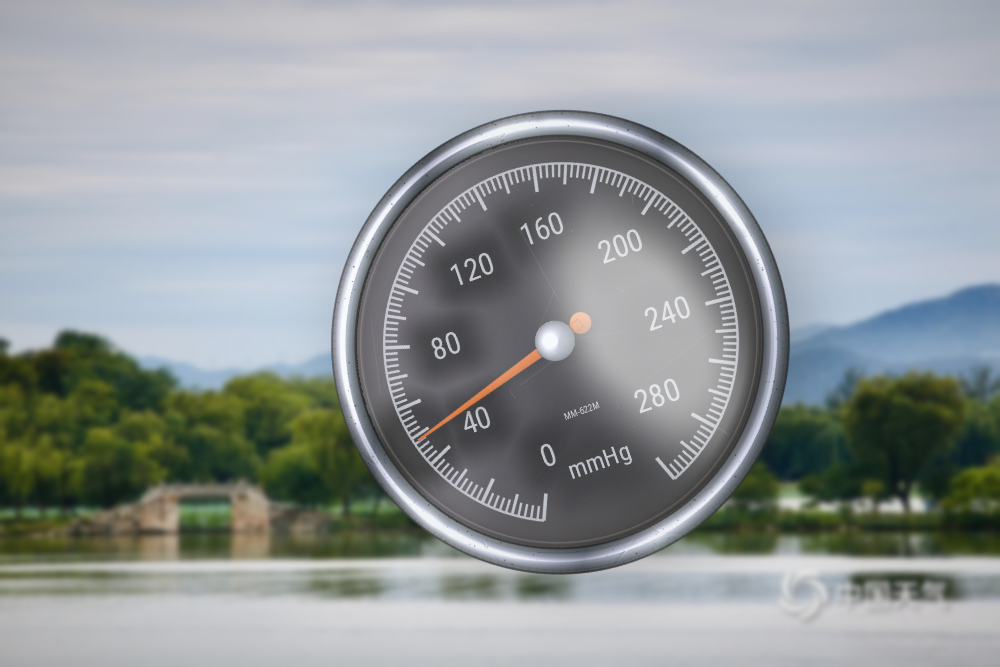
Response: 48 mmHg
